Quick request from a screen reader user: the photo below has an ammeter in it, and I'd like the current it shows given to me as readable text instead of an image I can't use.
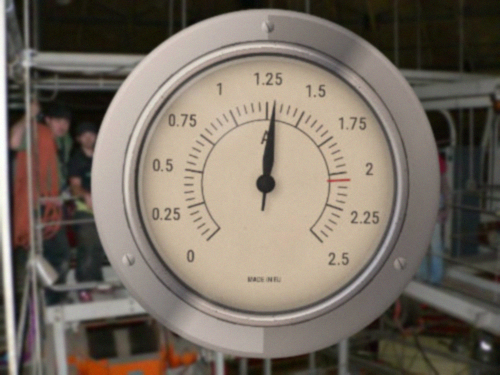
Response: 1.3 A
